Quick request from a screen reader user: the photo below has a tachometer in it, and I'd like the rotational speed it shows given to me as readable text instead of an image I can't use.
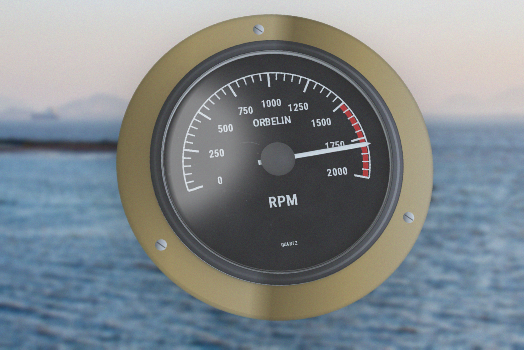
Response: 1800 rpm
